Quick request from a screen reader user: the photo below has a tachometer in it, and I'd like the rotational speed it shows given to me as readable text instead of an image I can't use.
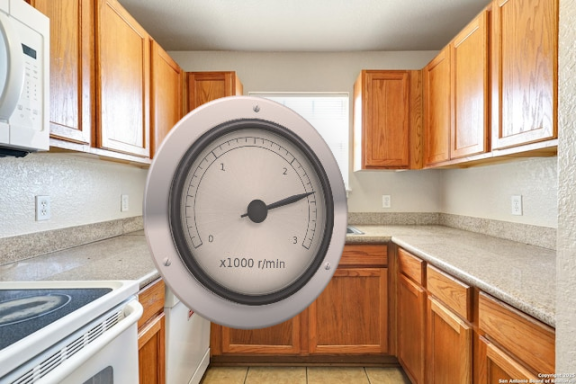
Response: 2400 rpm
